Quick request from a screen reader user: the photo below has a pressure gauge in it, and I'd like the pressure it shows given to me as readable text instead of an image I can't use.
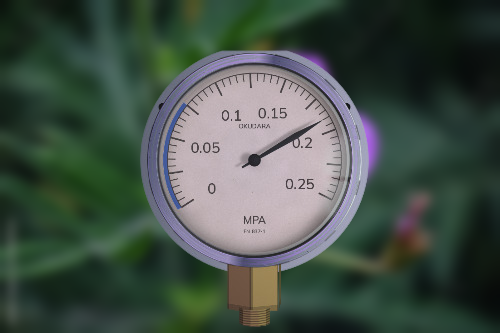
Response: 0.19 MPa
